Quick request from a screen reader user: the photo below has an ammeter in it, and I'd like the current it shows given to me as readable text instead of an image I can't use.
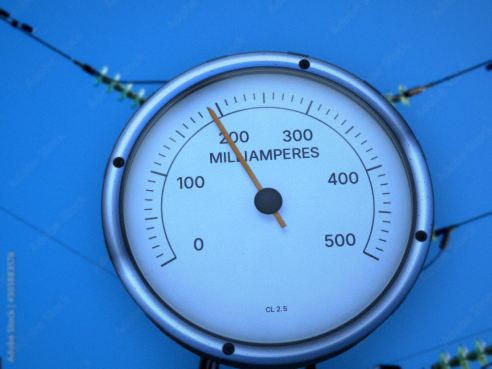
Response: 190 mA
